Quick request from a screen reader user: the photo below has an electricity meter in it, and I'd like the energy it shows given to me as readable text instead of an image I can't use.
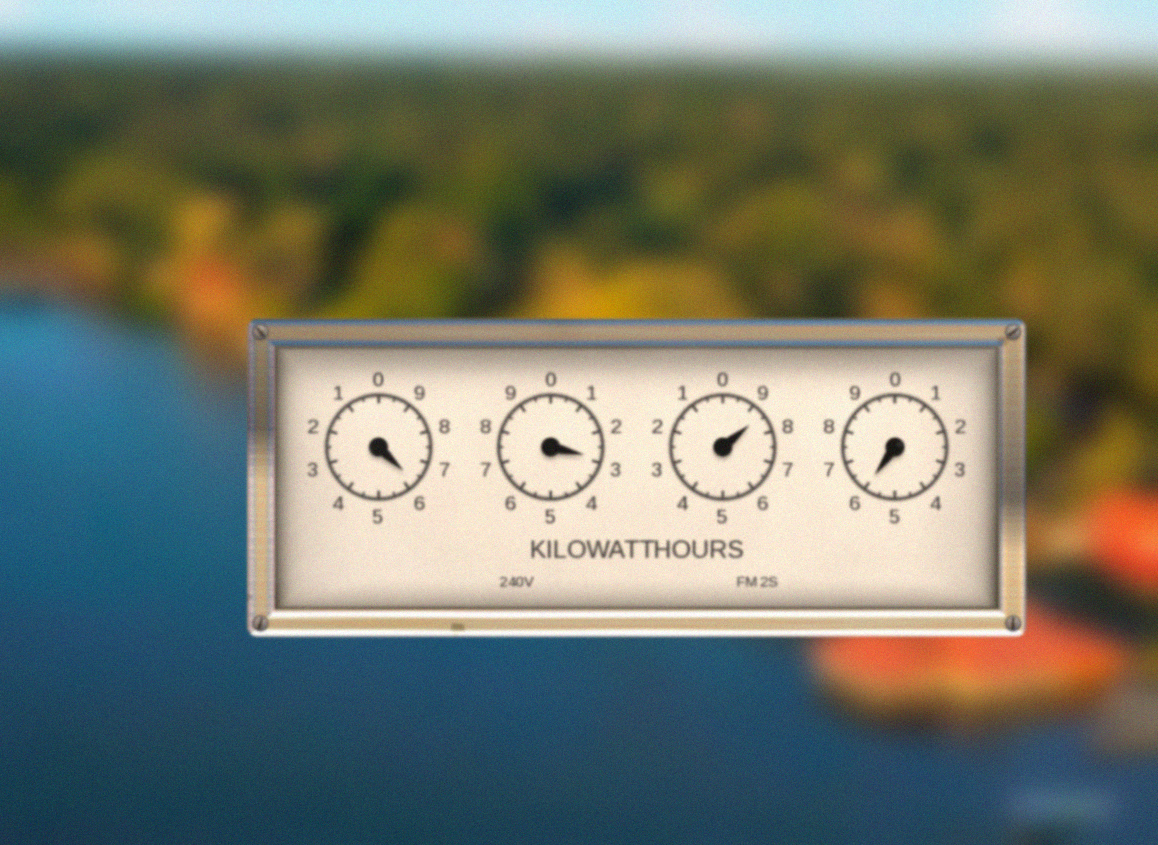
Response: 6286 kWh
